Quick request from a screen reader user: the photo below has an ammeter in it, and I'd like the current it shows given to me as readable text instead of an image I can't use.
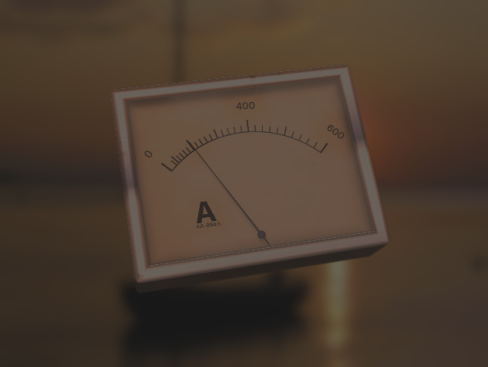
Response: 200 A
